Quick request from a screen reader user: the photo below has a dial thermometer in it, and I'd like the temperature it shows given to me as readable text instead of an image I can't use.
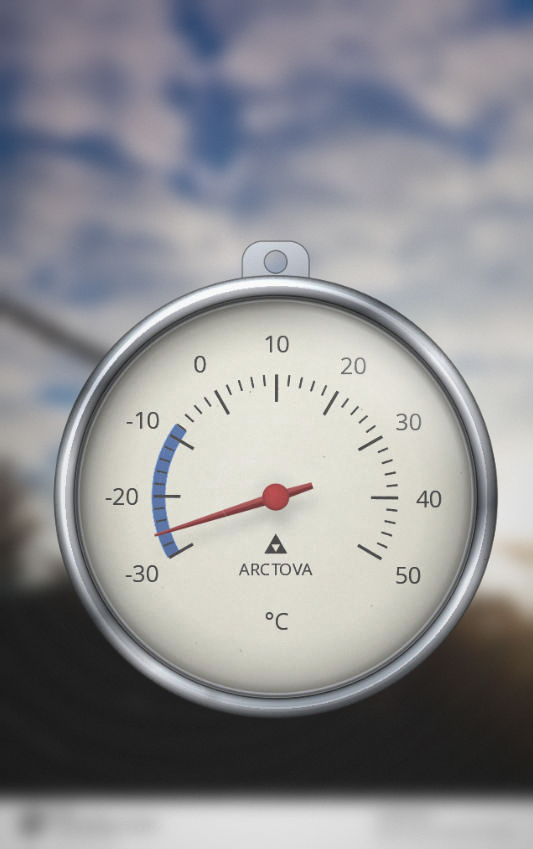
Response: -26 °C
